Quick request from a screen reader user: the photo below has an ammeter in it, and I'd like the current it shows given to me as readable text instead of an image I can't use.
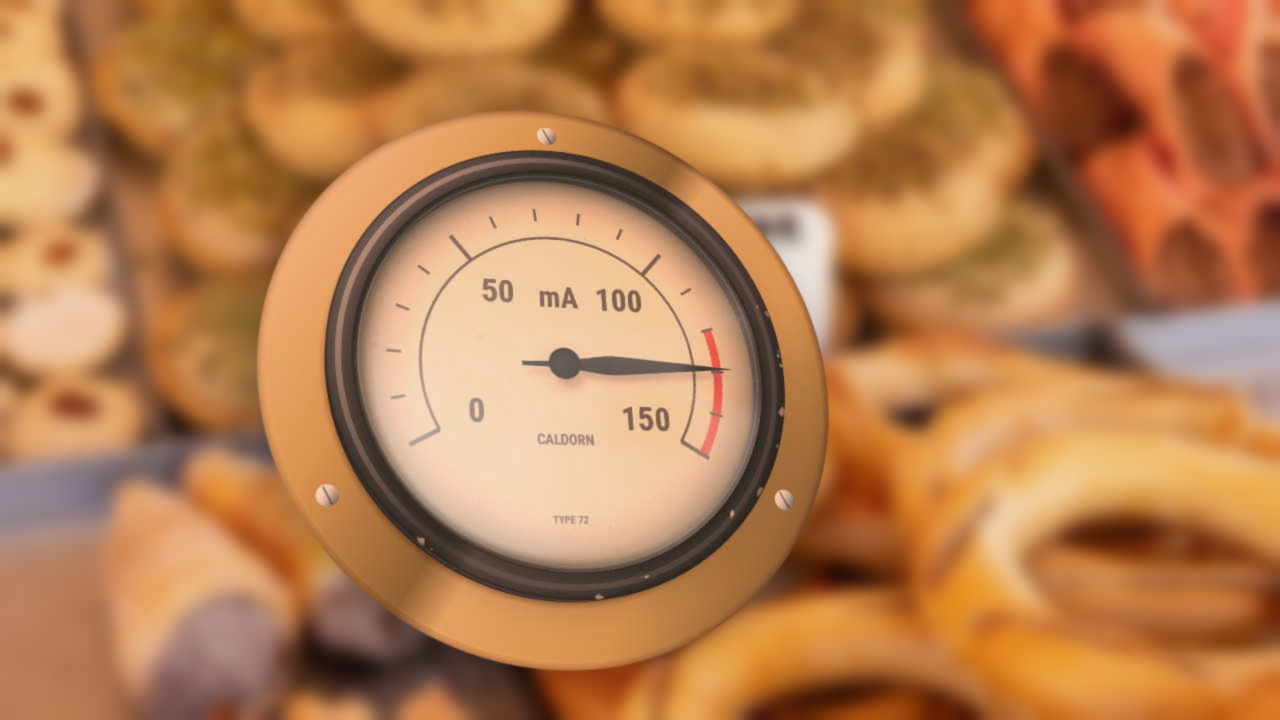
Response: 130 mA
